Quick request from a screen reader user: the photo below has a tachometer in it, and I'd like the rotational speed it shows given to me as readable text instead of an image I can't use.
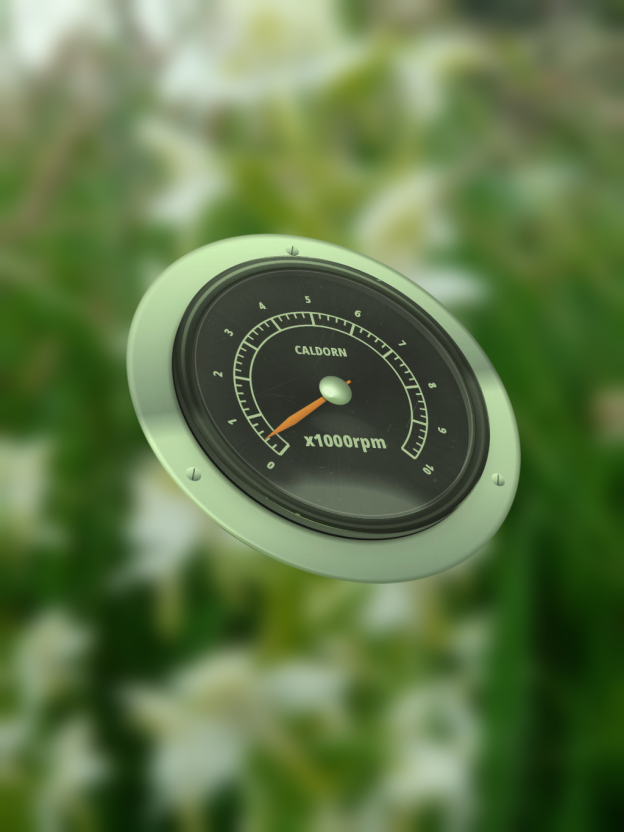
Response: 400 rpm
